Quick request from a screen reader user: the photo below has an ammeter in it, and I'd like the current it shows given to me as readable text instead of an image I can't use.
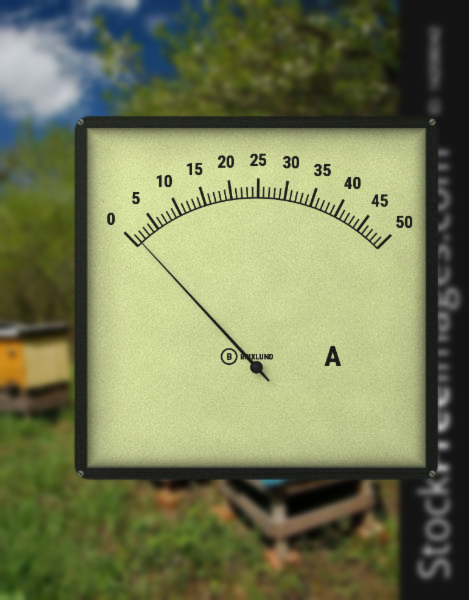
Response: 1 A
